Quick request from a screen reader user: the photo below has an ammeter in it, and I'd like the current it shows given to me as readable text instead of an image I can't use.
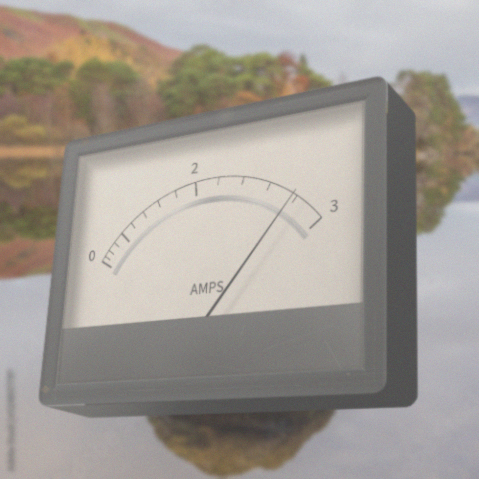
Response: 2.8 A
